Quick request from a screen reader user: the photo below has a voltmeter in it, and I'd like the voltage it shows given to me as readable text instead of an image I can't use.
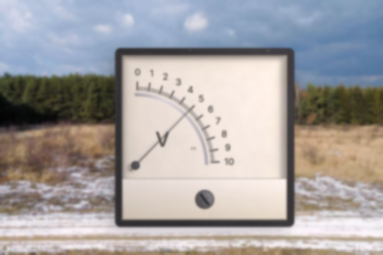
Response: 5 V
